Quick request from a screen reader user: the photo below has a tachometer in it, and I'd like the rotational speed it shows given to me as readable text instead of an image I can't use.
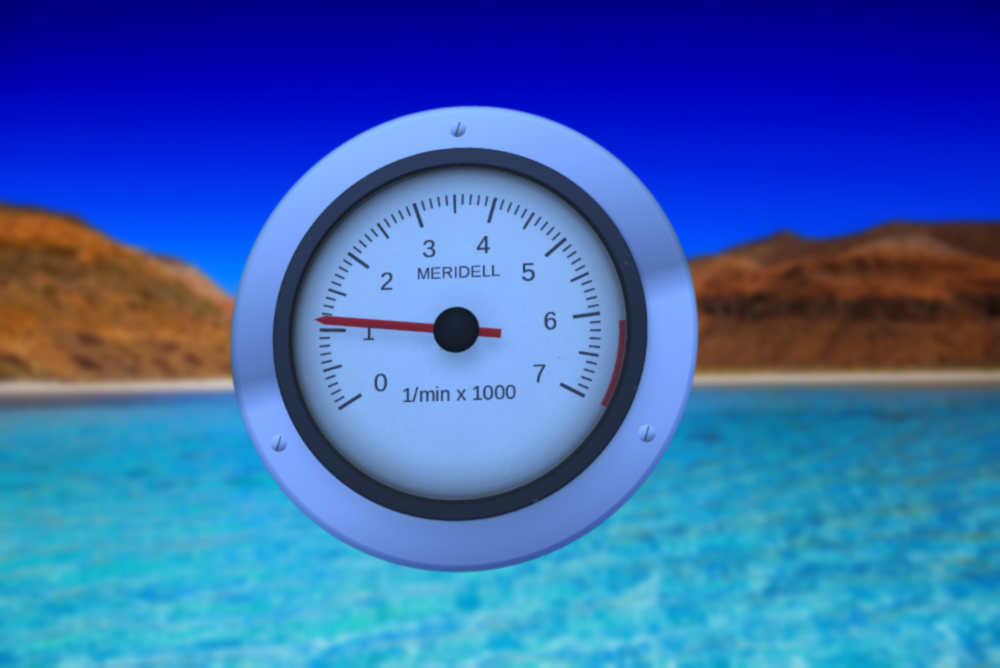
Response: 1100 rpm
